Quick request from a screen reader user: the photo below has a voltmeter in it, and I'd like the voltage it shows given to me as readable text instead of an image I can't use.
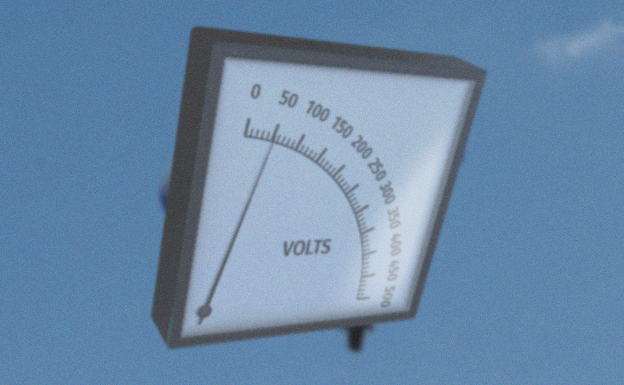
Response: 50 V
